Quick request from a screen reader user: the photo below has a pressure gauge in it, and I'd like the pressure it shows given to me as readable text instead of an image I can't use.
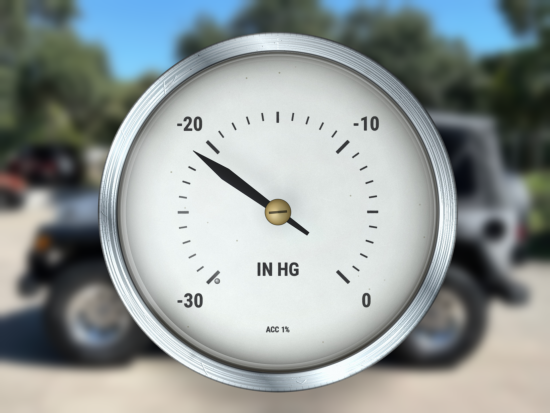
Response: -21 inHg
